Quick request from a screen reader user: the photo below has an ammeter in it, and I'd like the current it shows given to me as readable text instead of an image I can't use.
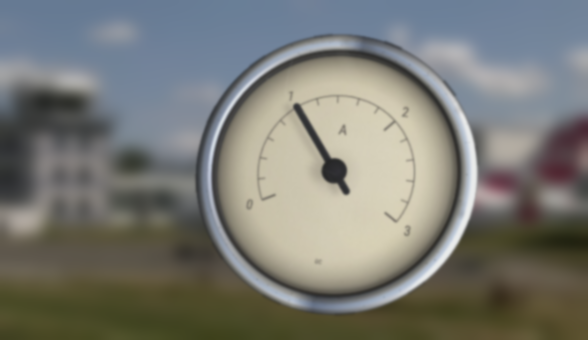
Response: 1 A
